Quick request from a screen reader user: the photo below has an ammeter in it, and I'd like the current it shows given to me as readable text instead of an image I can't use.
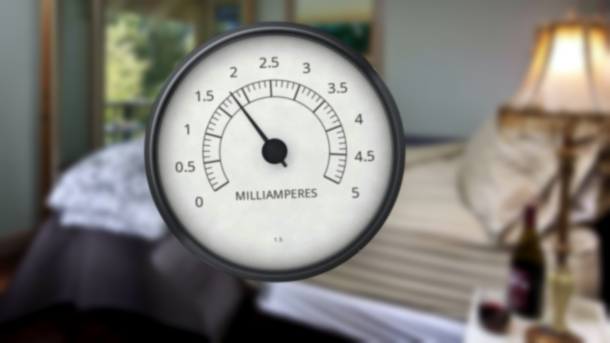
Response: 1.8 mA
